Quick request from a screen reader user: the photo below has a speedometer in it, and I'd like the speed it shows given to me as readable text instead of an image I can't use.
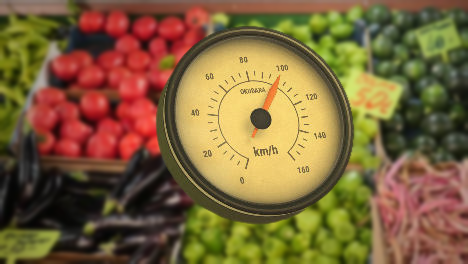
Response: 100 km/h
